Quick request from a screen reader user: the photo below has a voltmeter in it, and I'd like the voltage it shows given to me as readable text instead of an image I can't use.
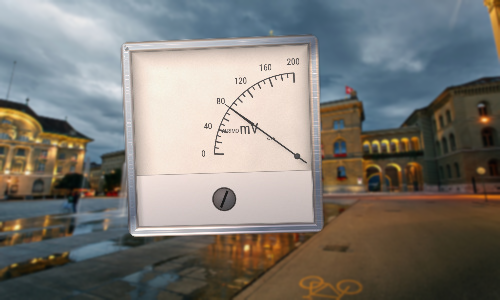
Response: 80 mV
